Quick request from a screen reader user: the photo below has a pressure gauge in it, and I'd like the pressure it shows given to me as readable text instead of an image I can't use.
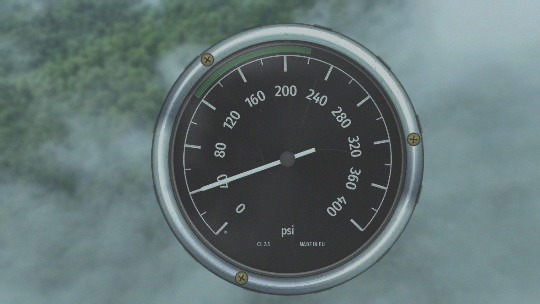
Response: 40 psi
